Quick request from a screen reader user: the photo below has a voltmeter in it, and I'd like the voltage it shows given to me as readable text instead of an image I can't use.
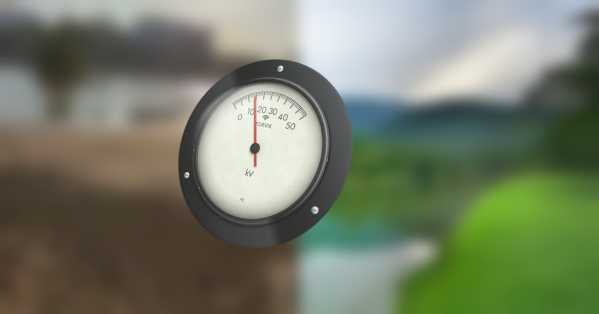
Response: 15 kV
